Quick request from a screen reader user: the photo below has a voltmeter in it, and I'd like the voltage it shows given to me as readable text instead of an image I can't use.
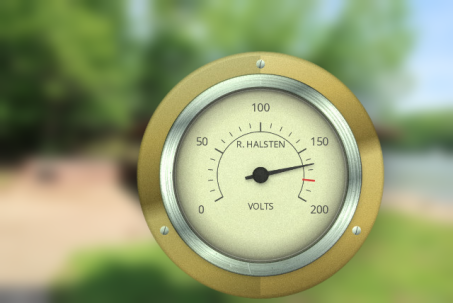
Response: 165 V
